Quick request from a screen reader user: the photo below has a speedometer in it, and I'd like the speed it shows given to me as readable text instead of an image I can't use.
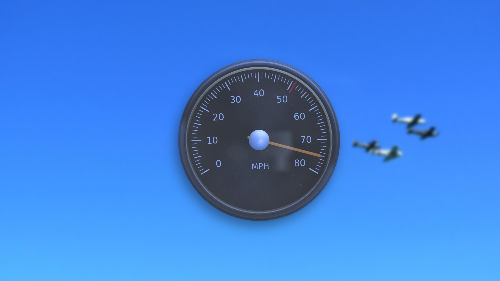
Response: 75 mph
